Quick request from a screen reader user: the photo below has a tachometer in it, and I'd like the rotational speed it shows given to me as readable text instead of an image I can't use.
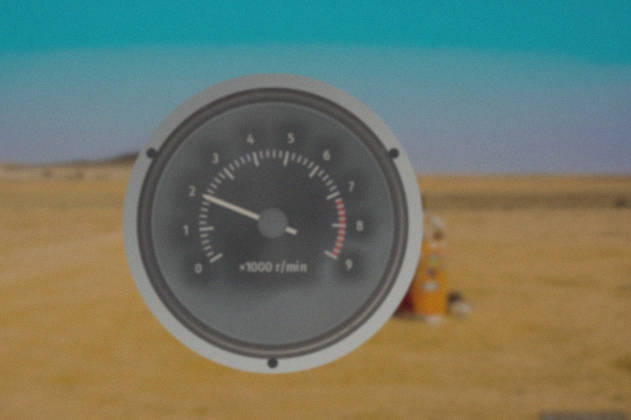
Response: 2000 rpm
